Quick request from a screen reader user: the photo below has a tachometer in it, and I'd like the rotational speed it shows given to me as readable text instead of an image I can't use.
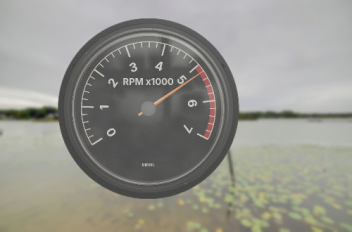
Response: 5200 rpm
